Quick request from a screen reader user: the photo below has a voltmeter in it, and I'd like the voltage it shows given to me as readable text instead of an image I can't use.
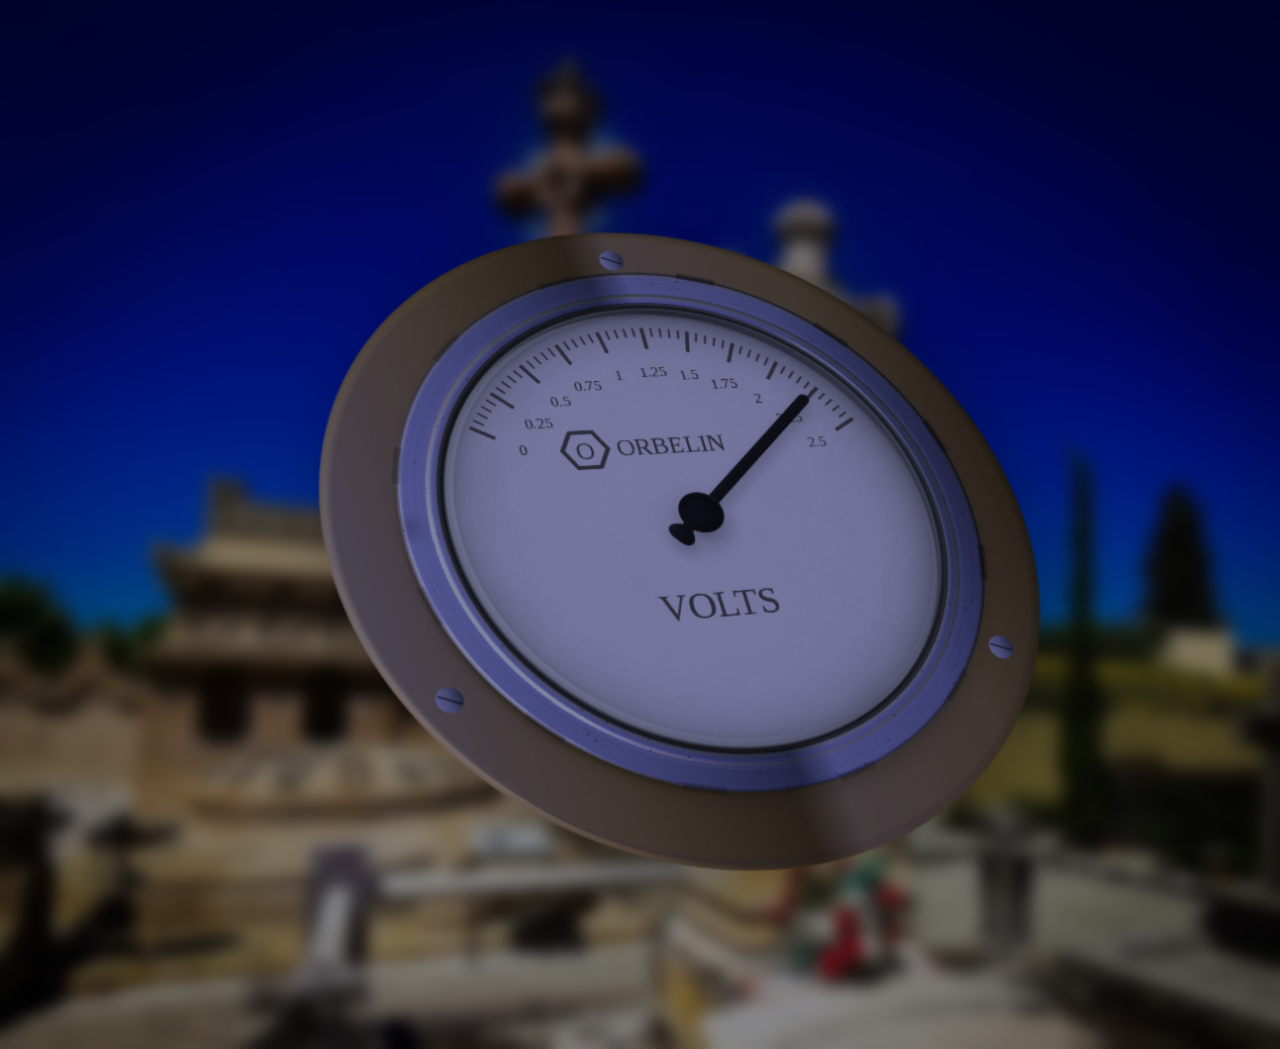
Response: 2.25 V
